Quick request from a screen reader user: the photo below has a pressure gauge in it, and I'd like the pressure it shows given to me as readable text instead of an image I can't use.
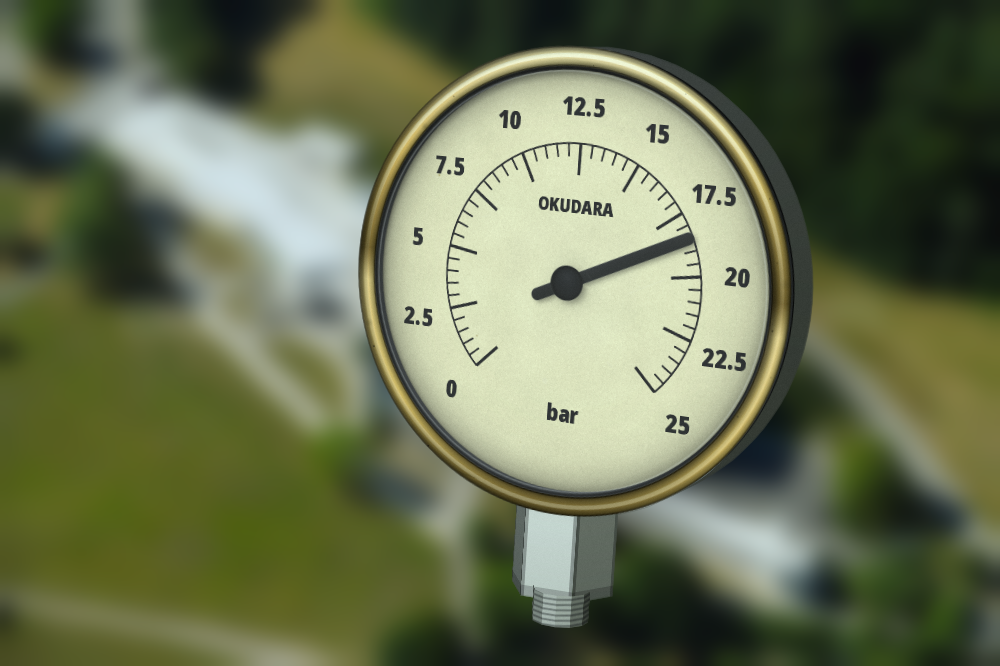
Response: 18.5 bar
